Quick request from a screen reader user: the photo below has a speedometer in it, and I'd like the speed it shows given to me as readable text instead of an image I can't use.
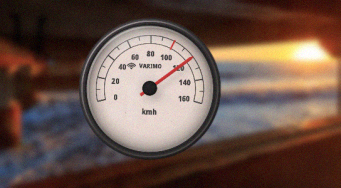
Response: 120 km/h
